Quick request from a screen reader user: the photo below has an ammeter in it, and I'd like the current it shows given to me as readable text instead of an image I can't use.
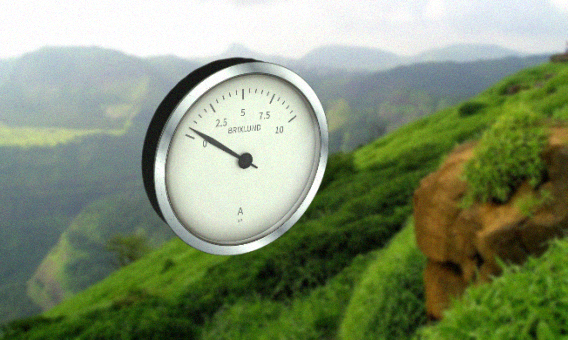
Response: 0.5 A
